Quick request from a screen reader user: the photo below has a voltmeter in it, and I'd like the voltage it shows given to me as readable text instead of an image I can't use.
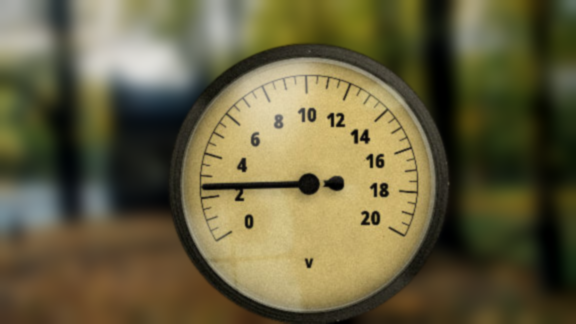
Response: 2.5 V
